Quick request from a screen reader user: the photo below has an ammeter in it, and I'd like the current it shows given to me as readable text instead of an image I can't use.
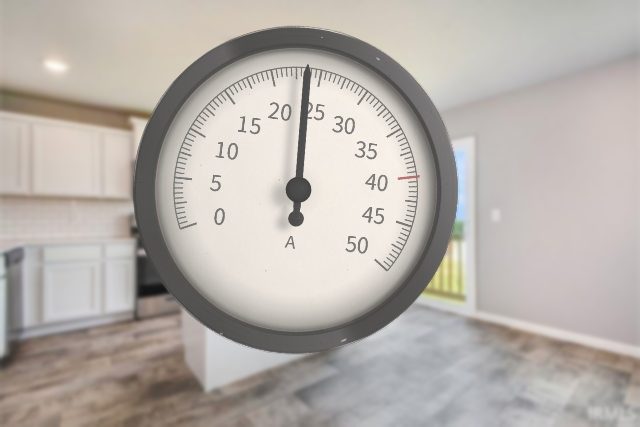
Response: 23.5 A
